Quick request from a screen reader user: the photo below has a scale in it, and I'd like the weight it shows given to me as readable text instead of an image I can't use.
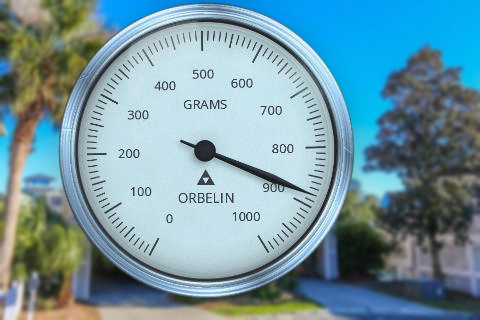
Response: 880 g
